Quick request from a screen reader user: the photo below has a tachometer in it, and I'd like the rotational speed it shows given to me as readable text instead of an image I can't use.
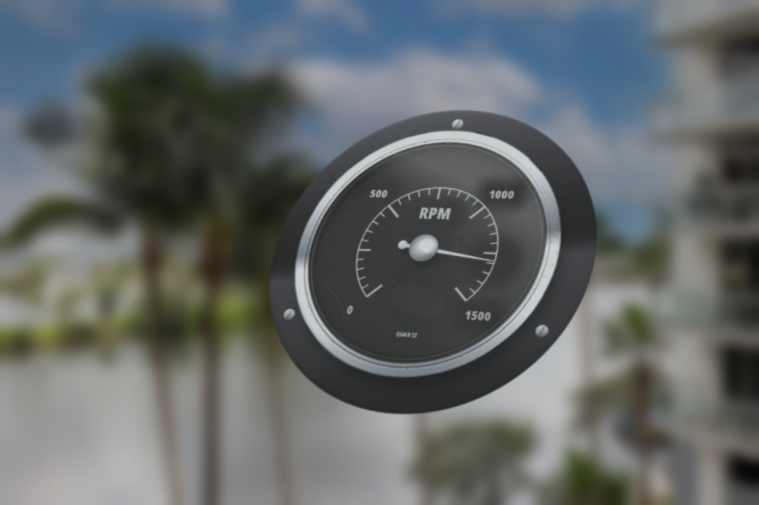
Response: 1300 rpm
